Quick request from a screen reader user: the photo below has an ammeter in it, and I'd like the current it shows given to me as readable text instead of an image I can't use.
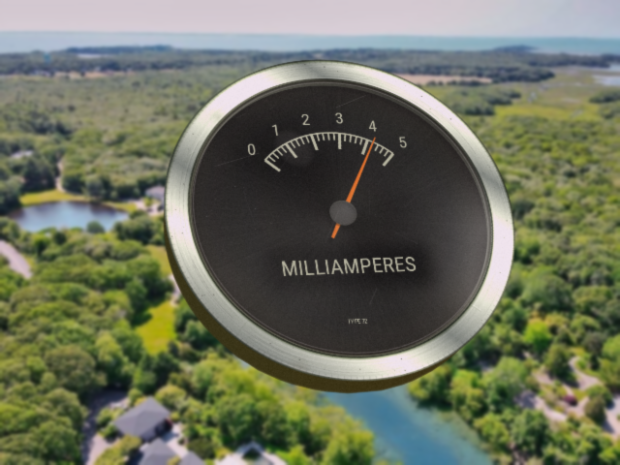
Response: 4.2 mA
